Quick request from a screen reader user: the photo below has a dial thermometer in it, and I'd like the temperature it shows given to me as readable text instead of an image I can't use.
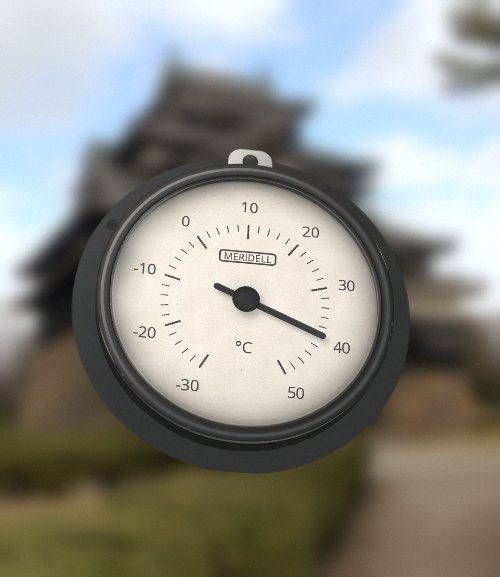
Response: 40 °C
